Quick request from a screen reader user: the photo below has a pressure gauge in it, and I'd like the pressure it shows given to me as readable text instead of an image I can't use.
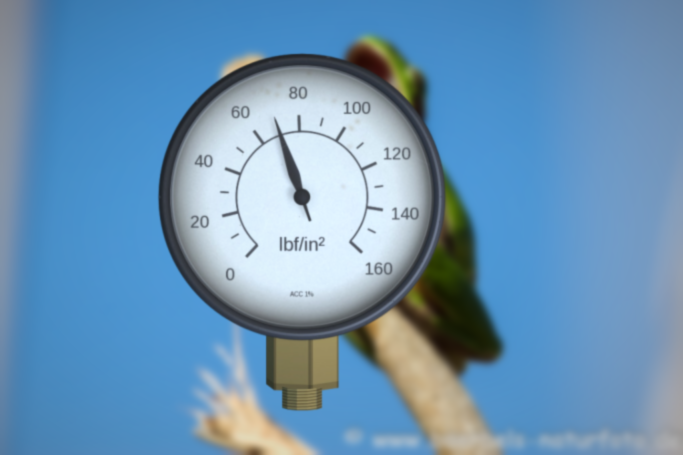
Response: 70 psi
